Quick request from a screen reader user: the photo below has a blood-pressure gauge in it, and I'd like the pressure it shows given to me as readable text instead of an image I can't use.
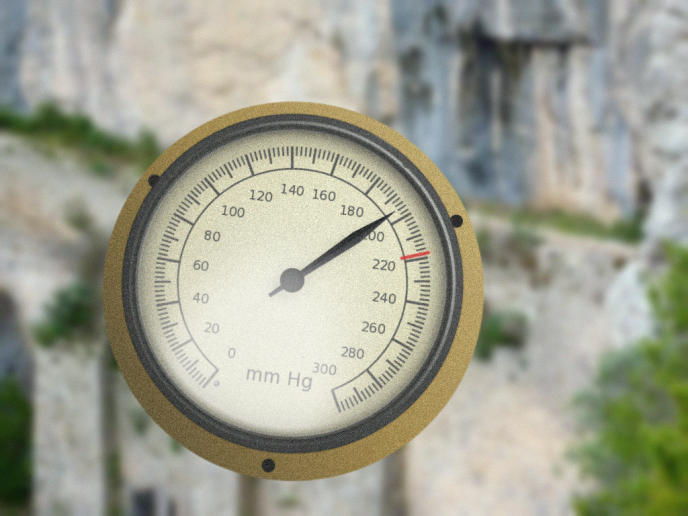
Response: 196 mmHg
